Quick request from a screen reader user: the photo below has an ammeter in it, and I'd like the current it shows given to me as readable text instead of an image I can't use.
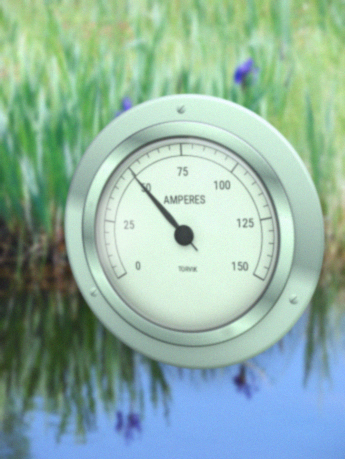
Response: 50 A
